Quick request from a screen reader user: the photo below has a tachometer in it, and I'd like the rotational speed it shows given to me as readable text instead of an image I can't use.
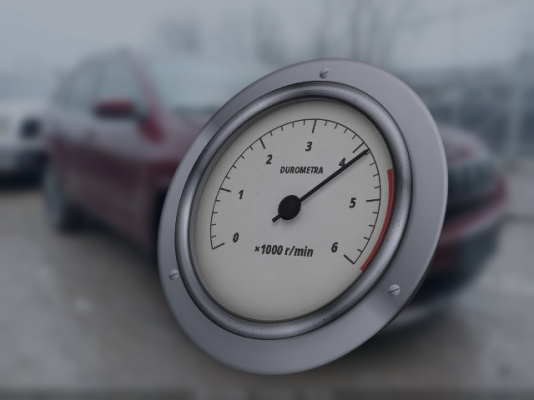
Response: 4200 rpm
